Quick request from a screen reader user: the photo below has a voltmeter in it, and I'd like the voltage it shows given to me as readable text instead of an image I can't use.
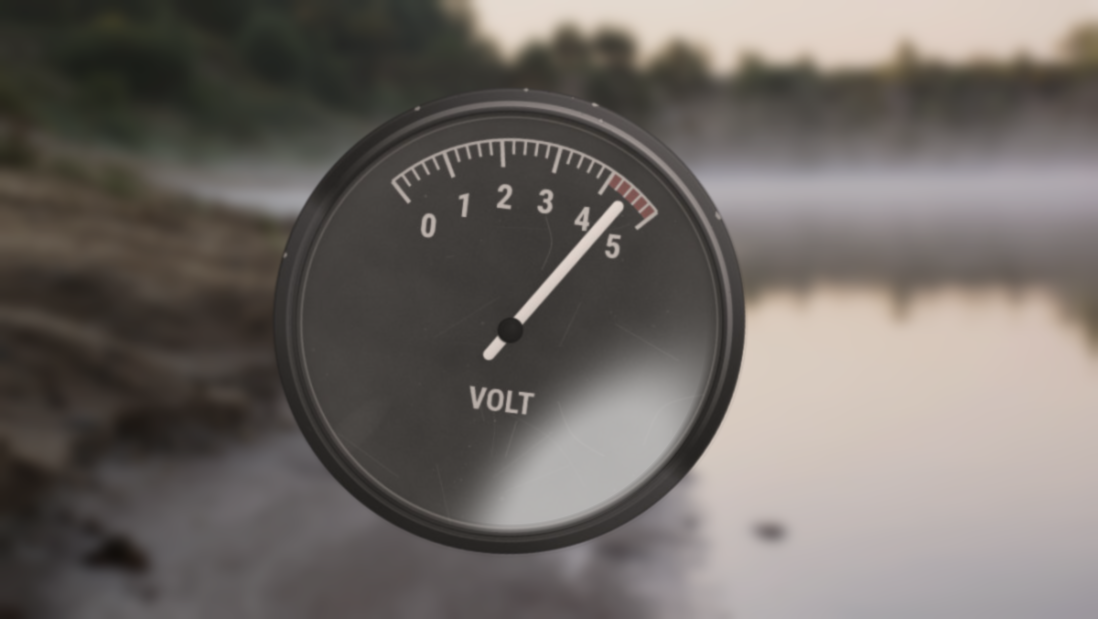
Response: 4.4 V
